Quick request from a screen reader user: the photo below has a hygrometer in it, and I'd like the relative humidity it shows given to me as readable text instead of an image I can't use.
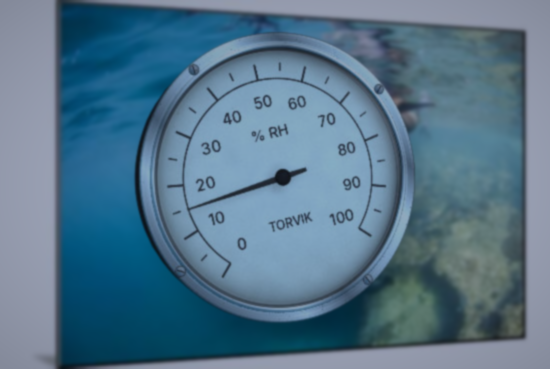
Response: 15 %
